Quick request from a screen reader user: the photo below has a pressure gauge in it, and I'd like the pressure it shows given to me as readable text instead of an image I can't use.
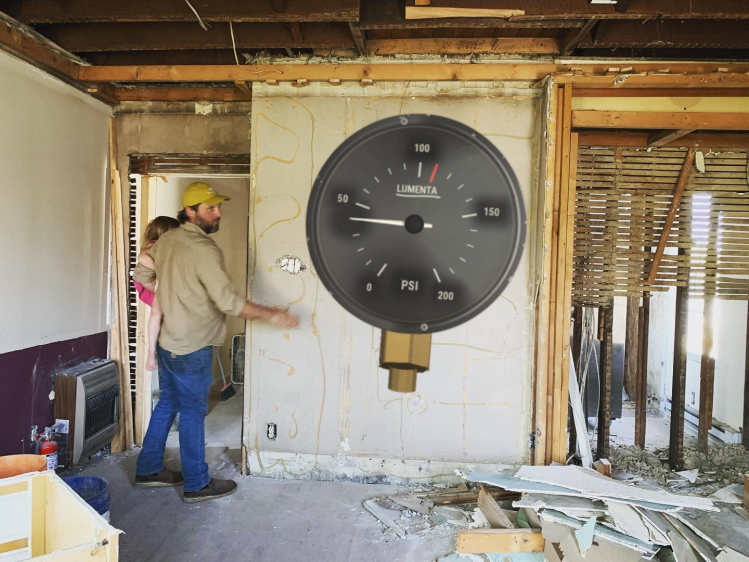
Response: 40 psi
